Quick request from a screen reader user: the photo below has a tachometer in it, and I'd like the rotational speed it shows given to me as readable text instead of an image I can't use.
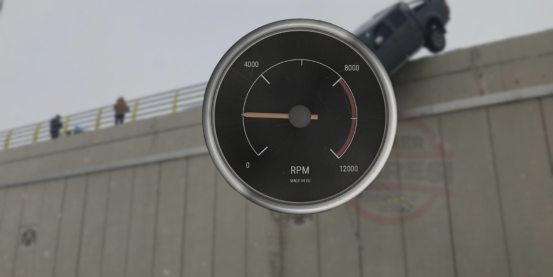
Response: 2000 rpm
